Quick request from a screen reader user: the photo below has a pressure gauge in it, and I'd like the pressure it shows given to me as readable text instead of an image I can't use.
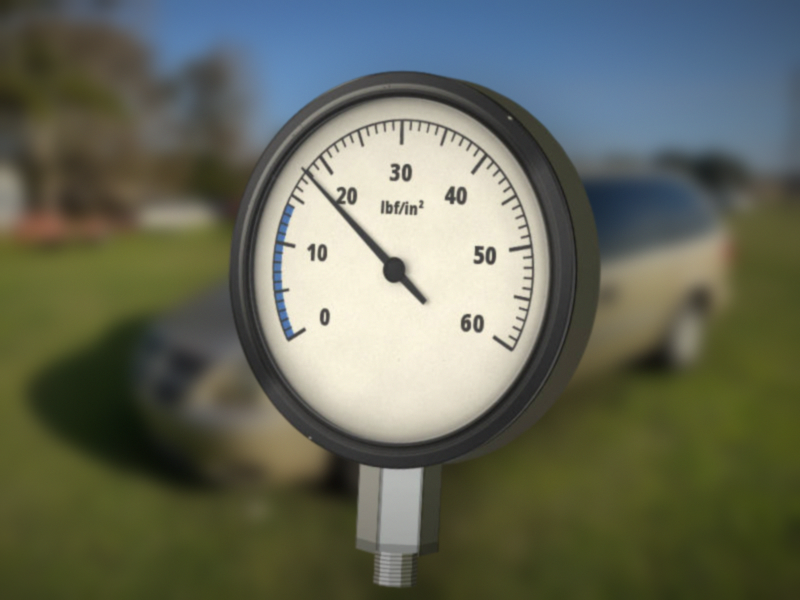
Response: 18 psi
